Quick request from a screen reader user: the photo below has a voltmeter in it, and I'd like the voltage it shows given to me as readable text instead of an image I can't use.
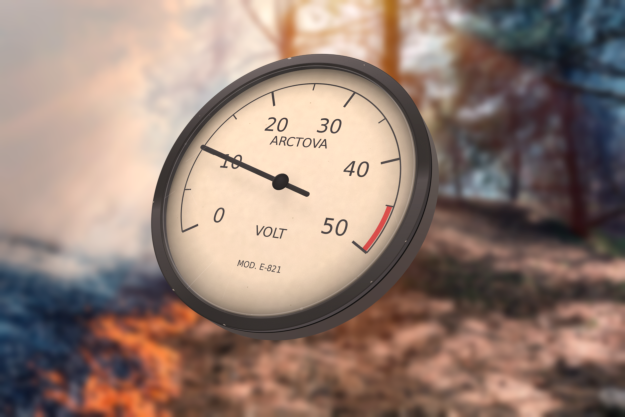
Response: 10 V
